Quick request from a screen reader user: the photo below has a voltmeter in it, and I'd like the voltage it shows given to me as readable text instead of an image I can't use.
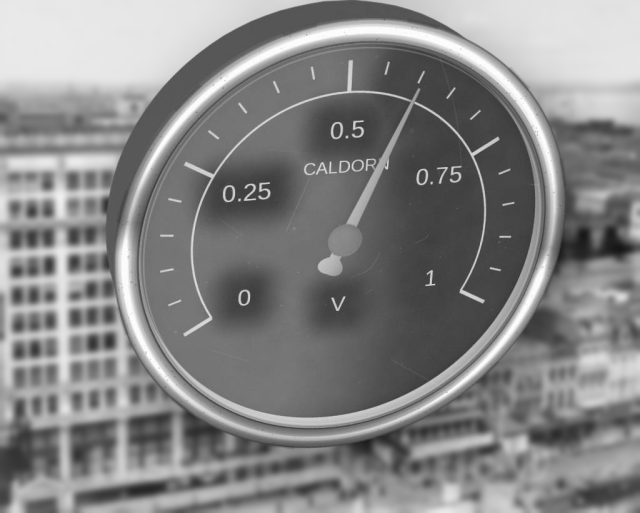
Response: 0.6 V
